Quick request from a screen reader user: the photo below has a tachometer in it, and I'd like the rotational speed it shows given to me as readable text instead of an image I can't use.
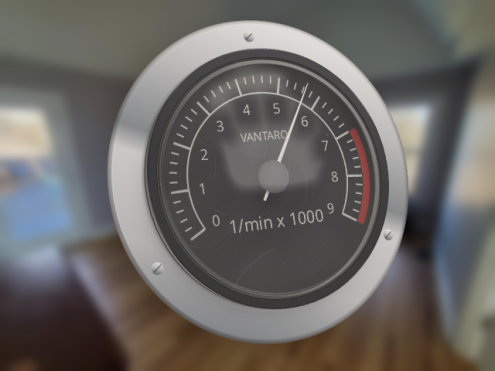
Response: 5600 rpm
